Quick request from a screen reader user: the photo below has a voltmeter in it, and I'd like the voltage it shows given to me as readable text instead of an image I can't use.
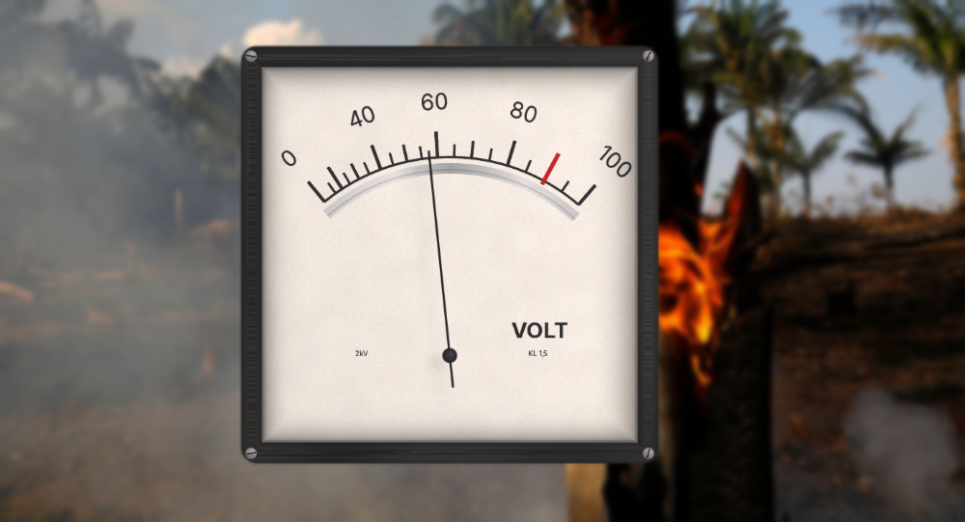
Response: 57.5 V
